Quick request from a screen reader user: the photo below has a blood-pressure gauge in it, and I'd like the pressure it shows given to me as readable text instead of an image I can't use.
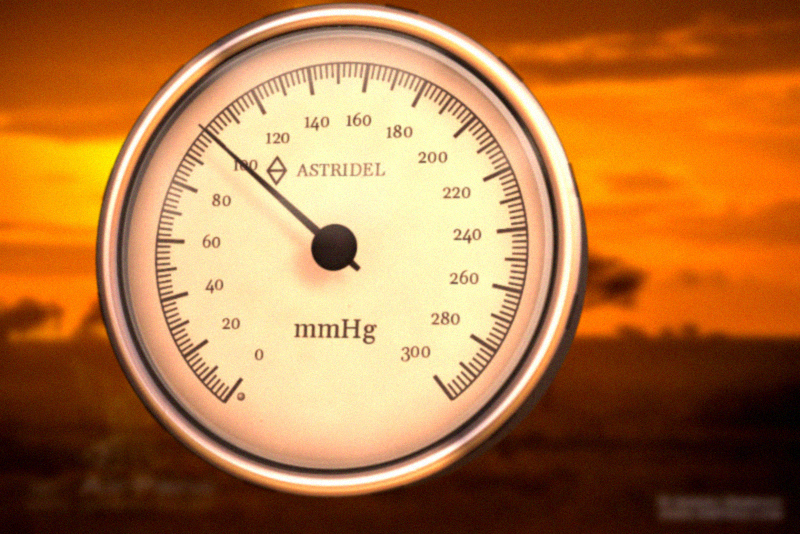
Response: 100 mmHg
